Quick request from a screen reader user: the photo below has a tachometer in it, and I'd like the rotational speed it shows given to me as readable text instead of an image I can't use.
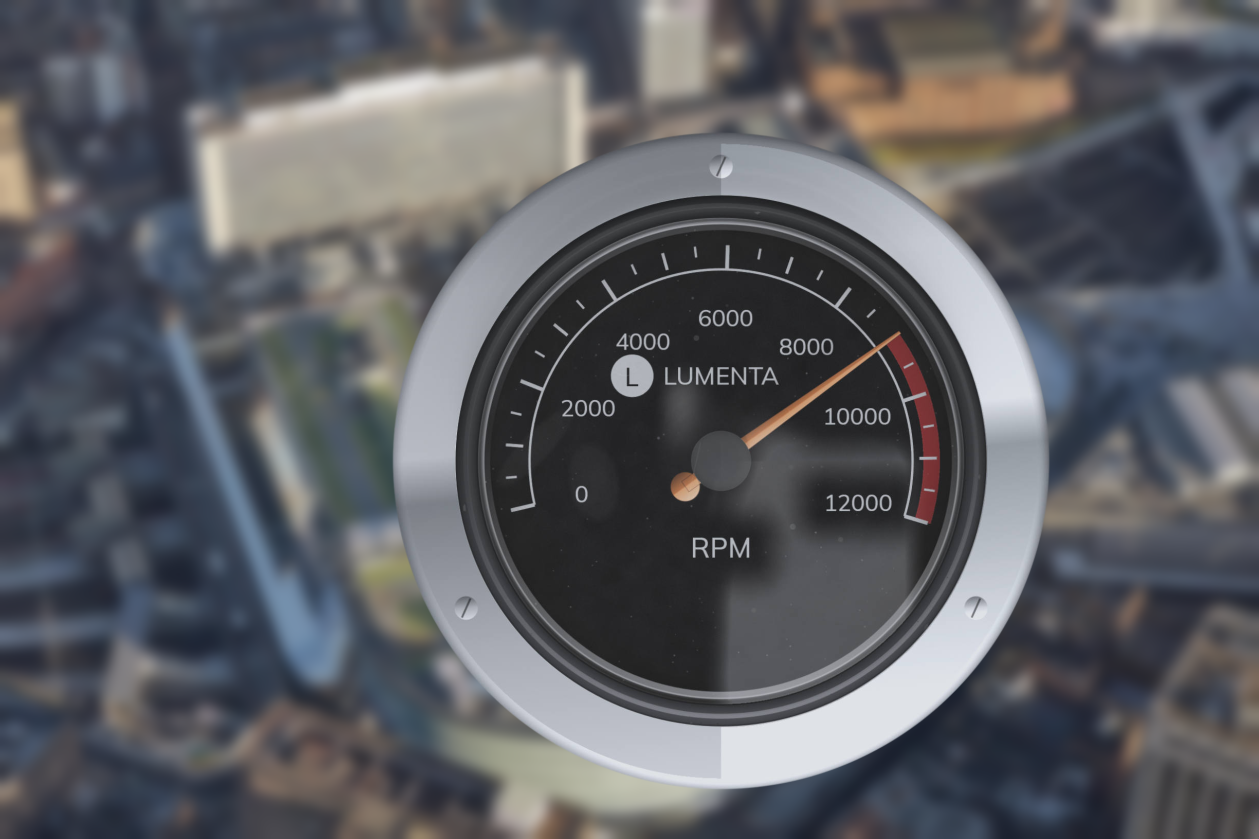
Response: 9000 rpm
